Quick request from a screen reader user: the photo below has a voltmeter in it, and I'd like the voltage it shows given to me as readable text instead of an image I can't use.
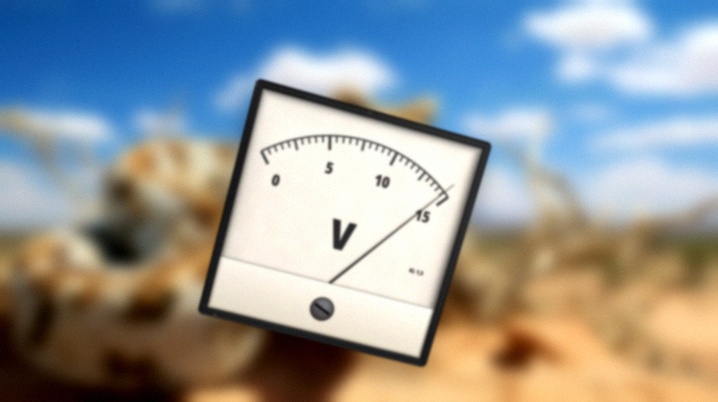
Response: 14.5 V
